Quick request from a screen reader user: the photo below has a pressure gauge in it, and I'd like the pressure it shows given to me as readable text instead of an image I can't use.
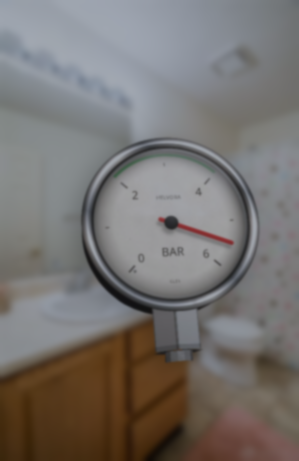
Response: 5.5 bar
